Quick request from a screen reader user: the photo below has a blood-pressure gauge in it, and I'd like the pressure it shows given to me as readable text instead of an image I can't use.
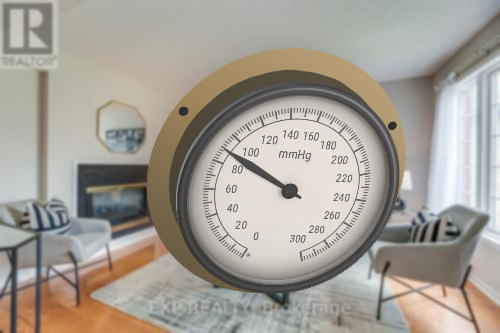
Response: 90 mmHg
